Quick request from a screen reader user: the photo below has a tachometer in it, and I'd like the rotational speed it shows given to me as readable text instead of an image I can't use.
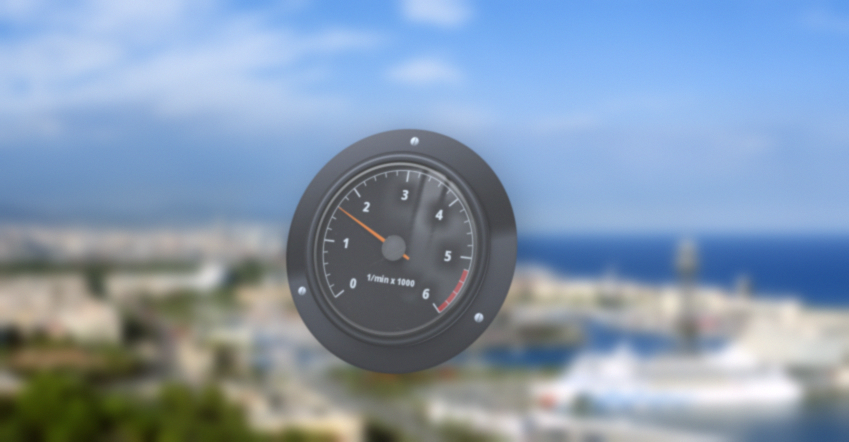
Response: 1600 rpm
